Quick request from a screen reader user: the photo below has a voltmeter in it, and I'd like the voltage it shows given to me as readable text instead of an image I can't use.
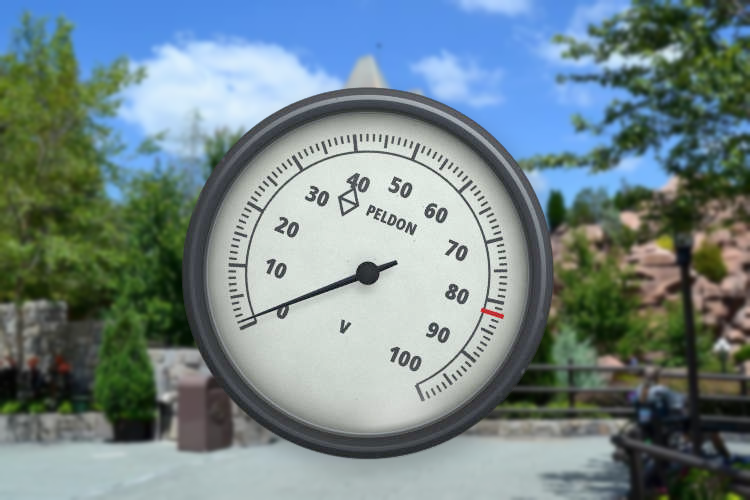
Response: 1 V
